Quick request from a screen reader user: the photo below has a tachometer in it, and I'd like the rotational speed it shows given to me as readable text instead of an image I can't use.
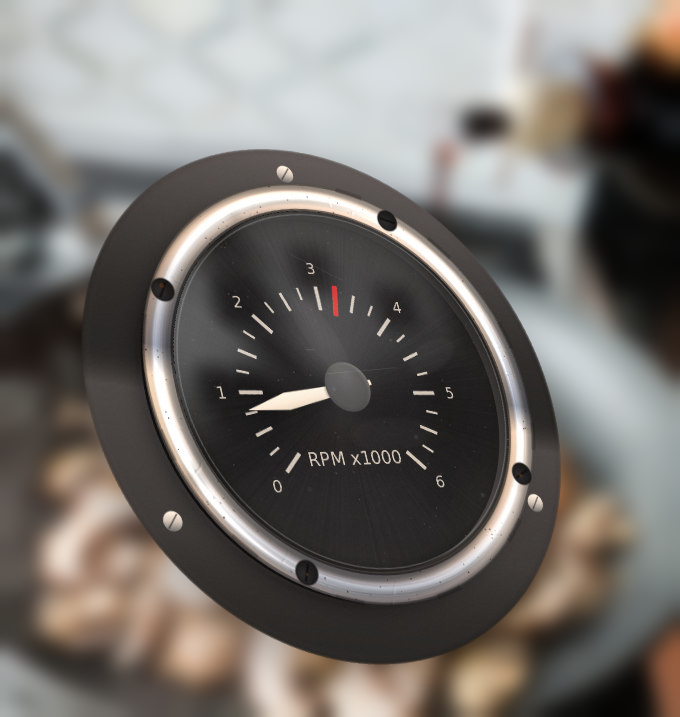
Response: 750 rpm
